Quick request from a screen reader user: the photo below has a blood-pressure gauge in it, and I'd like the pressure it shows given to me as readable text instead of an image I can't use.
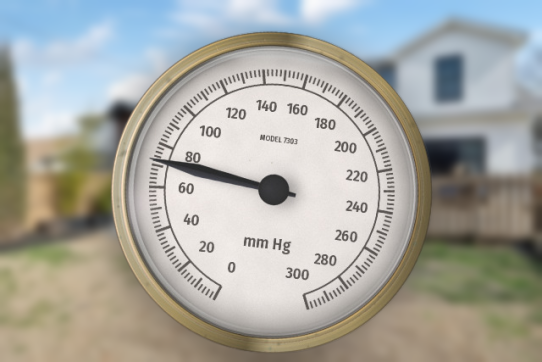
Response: 72 mmHg
